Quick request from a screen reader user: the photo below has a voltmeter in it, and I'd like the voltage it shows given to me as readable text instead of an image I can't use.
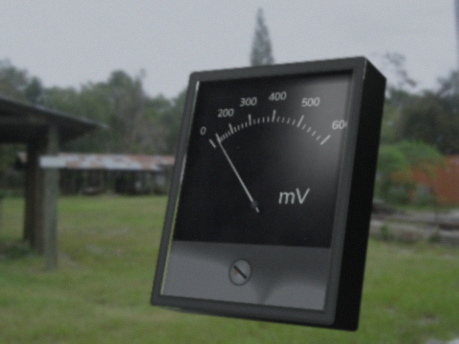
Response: 100 mV
